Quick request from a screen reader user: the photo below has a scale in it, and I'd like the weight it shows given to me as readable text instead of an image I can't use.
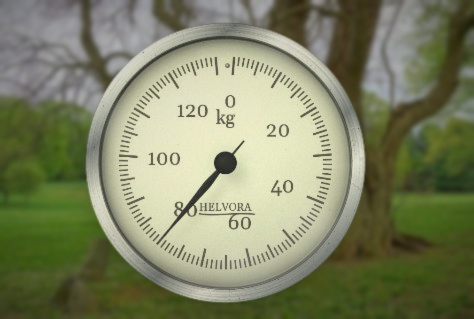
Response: 80 kg
